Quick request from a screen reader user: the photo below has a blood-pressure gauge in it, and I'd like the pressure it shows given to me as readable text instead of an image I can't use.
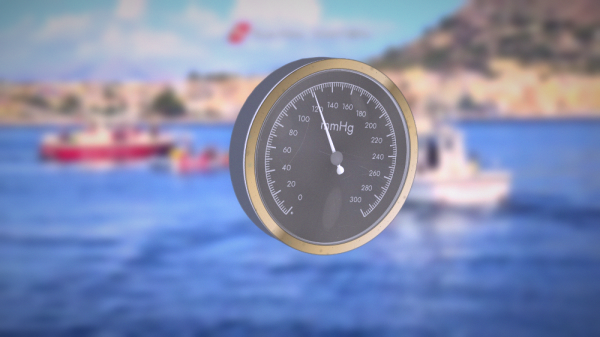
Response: 120 mmHg
